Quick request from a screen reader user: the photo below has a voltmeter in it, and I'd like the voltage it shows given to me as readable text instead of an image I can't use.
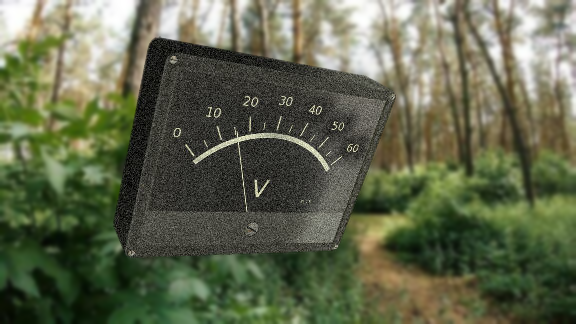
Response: 15 V
